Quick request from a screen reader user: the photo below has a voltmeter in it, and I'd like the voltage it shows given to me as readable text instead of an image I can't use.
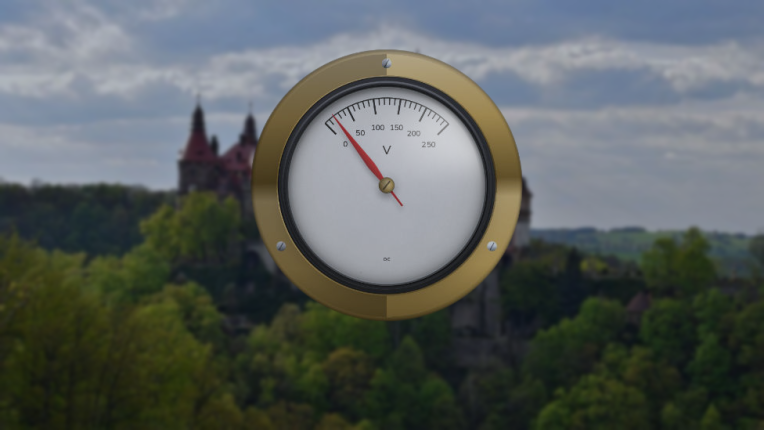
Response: 20 V
